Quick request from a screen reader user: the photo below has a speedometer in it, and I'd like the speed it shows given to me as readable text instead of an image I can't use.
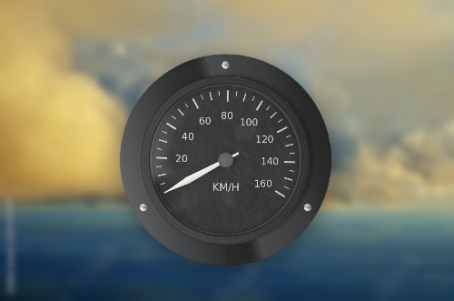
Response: 0 km/h
